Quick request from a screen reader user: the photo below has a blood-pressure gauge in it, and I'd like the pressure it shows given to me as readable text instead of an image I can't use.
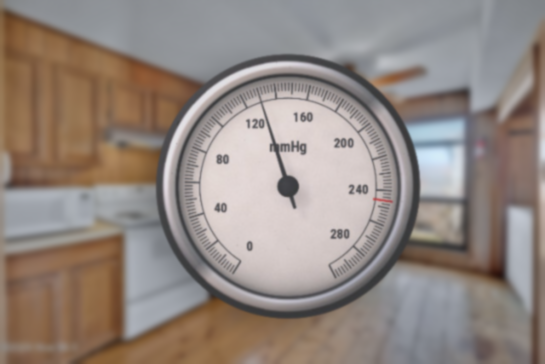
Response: 130 mmHg
